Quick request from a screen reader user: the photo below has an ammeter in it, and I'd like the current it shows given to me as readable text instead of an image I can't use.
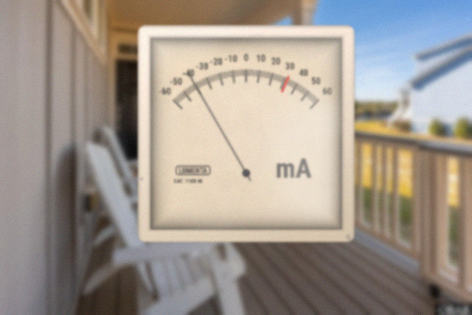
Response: -40 mA
